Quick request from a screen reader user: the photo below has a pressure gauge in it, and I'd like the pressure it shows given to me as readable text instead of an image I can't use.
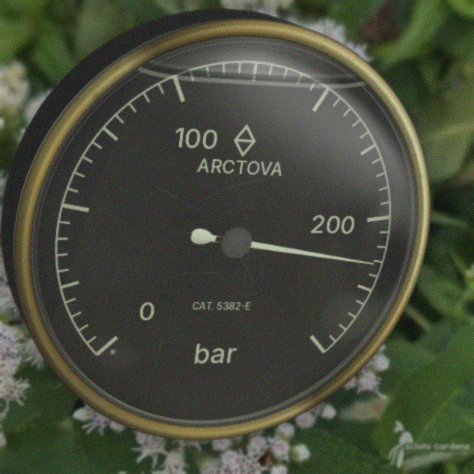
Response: 215 bar
